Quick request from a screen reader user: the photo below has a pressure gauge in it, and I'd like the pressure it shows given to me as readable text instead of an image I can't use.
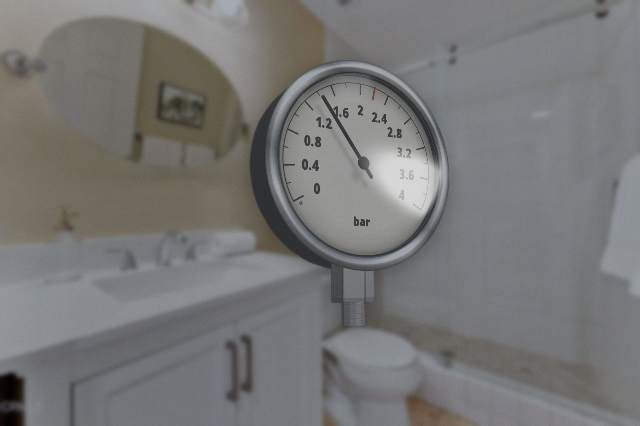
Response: 1.4 bar
